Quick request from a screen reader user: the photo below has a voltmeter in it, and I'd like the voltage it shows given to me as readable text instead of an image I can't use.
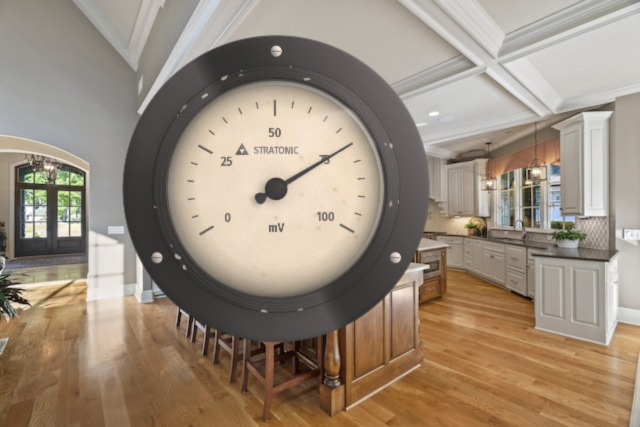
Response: 75 mV
